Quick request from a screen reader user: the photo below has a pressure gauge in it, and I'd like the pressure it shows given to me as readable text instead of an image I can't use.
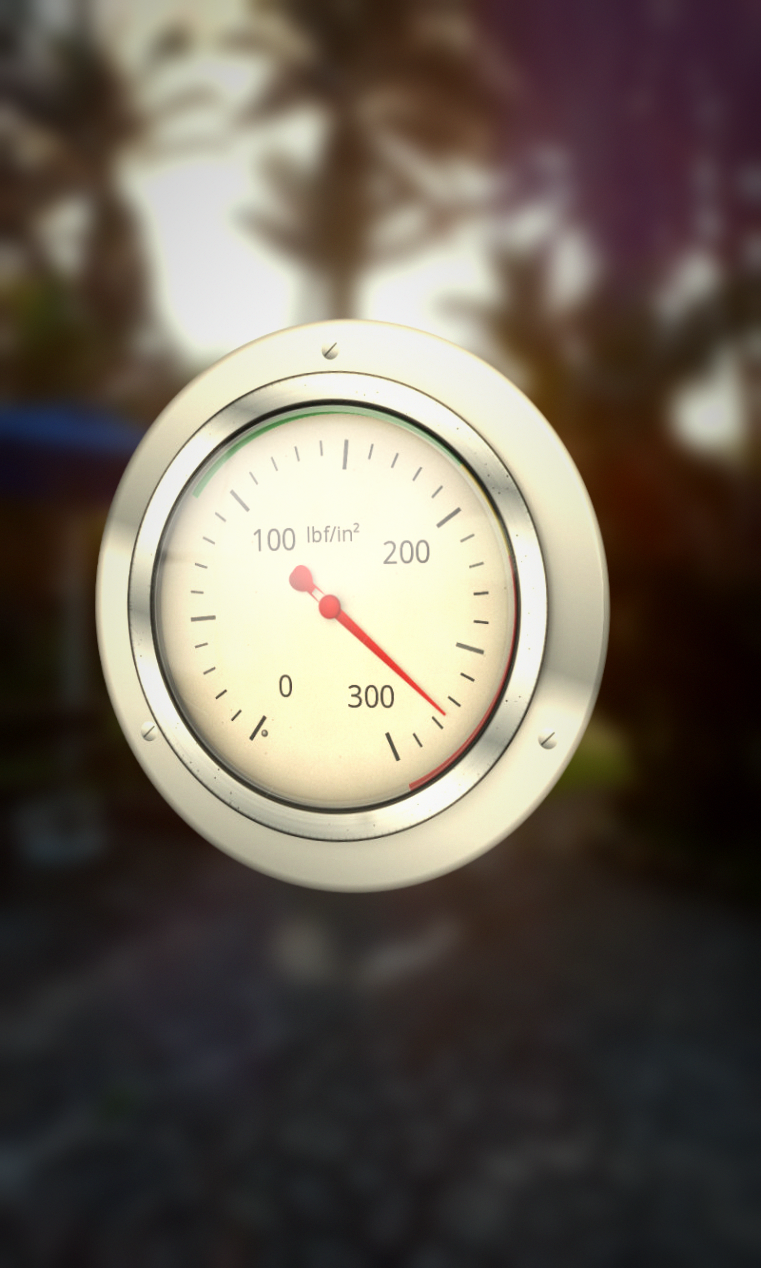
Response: 275 psi
